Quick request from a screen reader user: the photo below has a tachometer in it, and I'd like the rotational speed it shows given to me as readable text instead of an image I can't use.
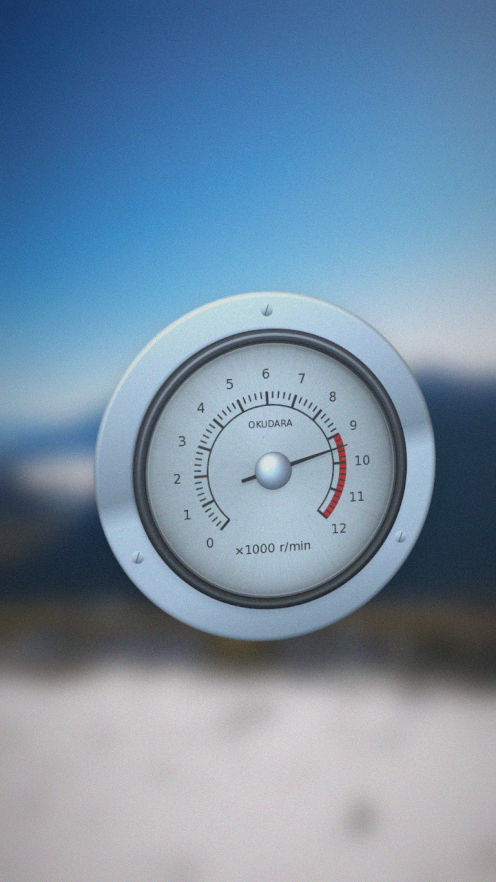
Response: 9400 rpm
